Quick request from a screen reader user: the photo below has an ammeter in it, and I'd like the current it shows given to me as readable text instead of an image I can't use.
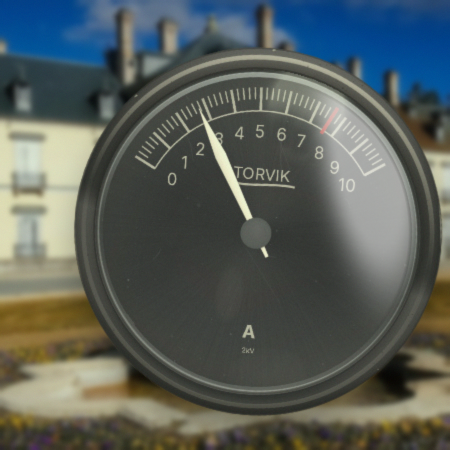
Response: 2.8 A
